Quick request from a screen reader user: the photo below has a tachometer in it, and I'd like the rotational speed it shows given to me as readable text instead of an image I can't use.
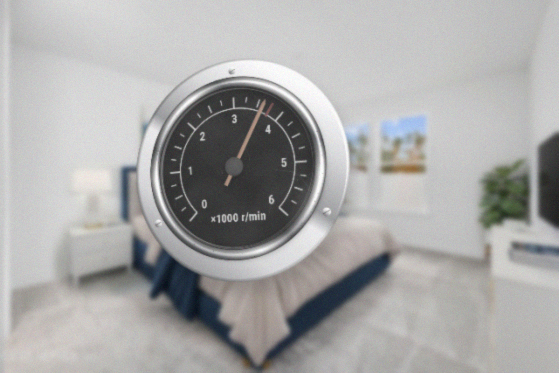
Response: 3625 rpm
